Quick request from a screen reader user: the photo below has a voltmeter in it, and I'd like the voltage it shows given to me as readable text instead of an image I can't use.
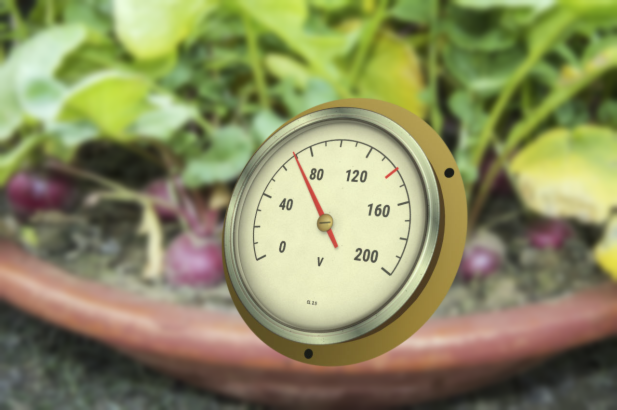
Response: 70 V
